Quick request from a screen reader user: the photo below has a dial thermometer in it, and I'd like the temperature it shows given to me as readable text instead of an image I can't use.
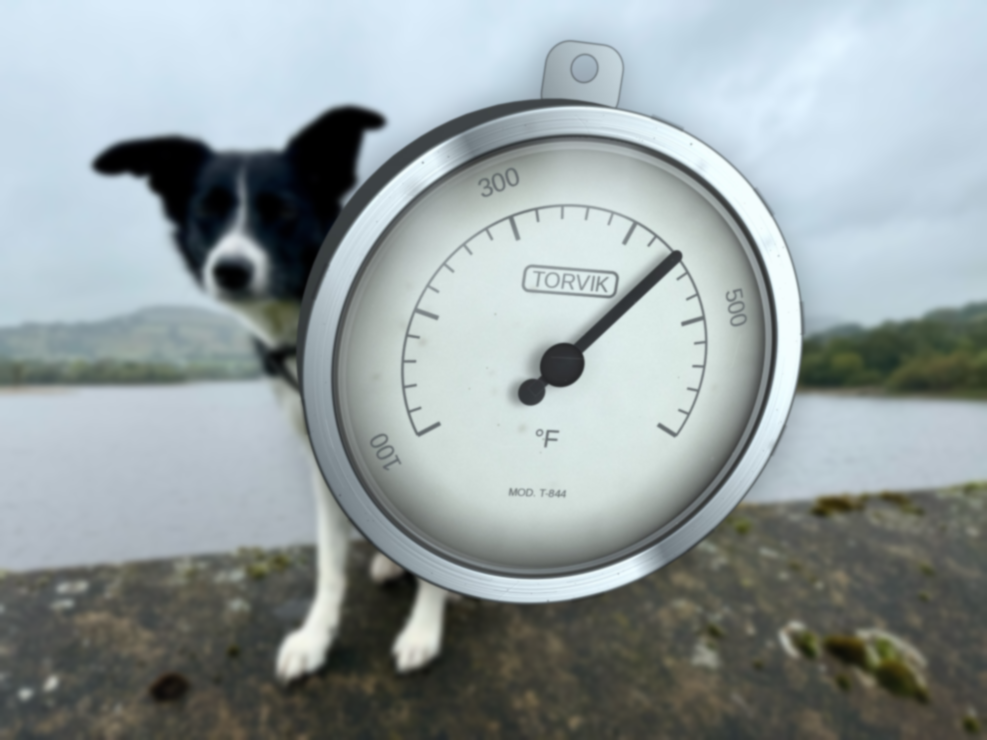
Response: 440 °F
